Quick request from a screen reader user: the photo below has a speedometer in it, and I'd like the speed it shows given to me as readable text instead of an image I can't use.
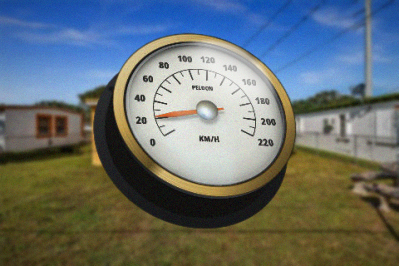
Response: 20 km/h
